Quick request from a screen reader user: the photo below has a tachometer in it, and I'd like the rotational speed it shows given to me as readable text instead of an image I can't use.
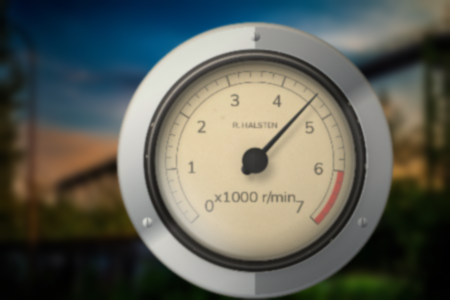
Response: 4600 rpm
